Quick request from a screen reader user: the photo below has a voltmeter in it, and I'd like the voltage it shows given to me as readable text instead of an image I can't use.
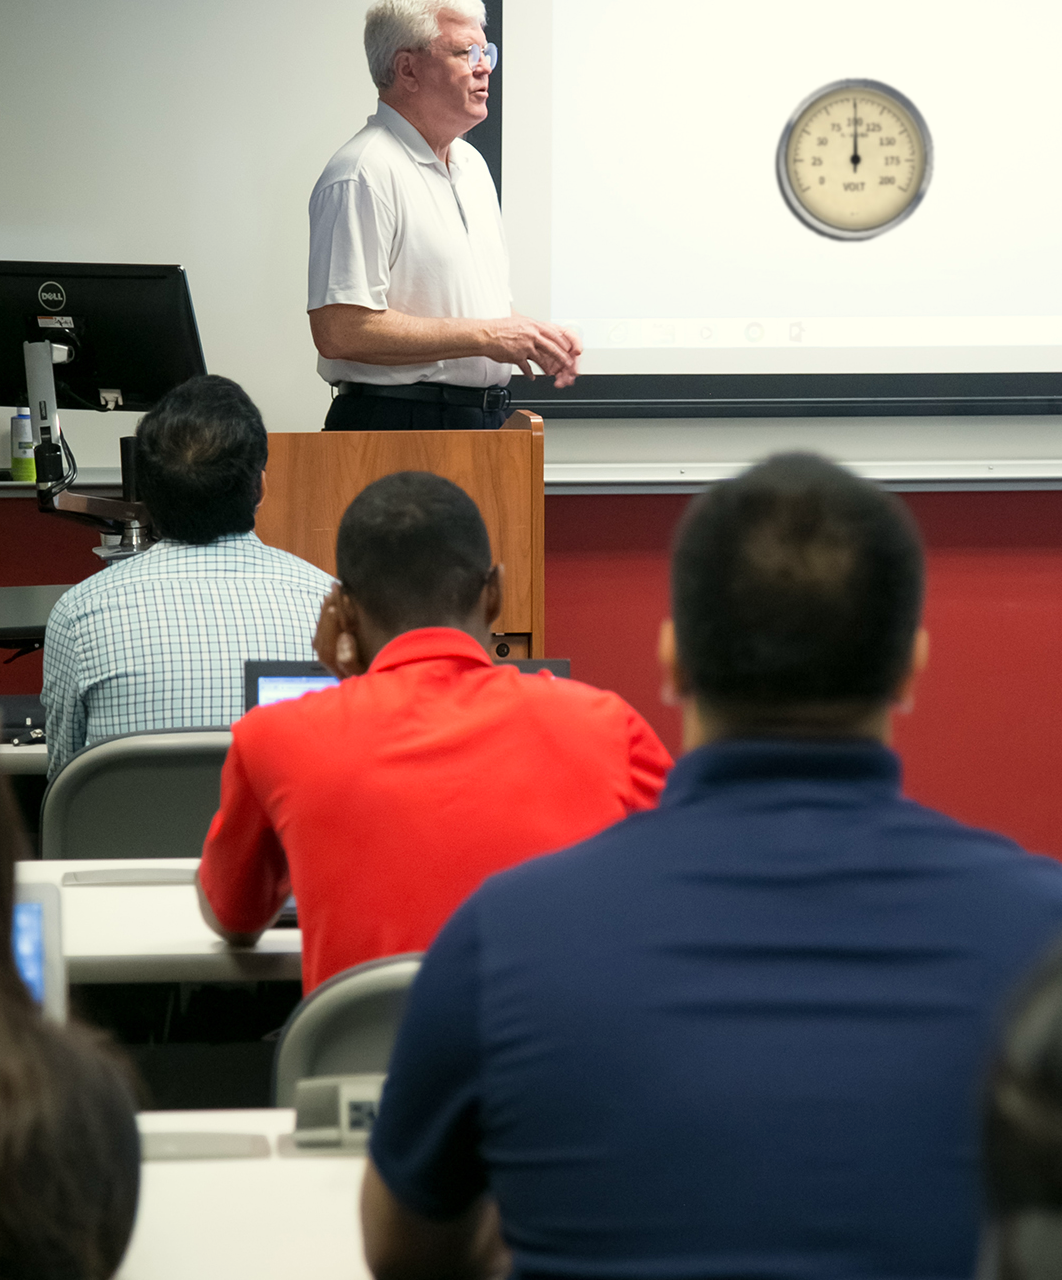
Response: 100 V
